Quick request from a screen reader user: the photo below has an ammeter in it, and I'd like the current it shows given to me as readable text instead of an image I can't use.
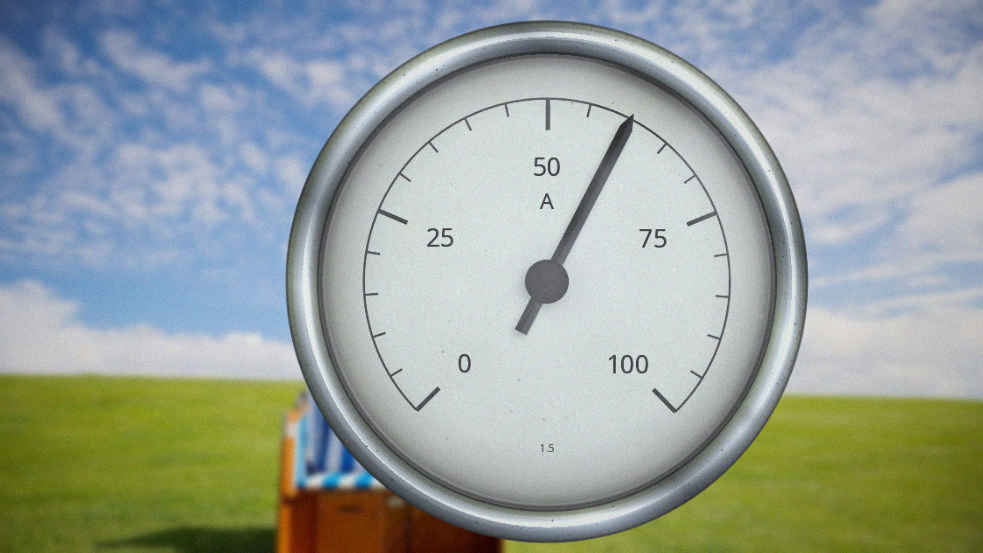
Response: 60 A
